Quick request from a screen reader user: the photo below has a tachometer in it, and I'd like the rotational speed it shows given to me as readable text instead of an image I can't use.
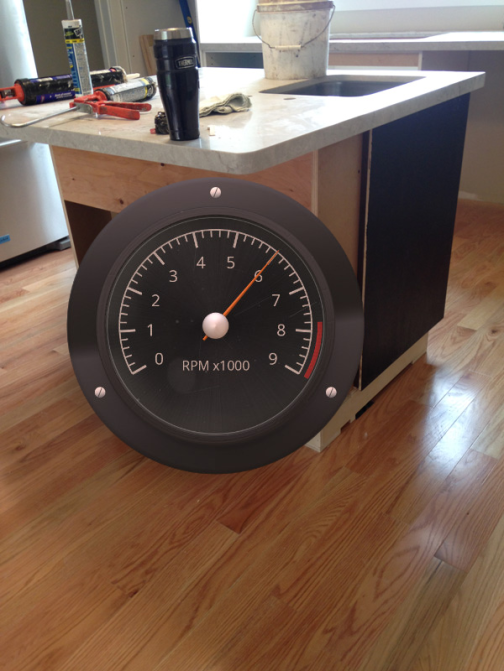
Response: 6000 rpm
